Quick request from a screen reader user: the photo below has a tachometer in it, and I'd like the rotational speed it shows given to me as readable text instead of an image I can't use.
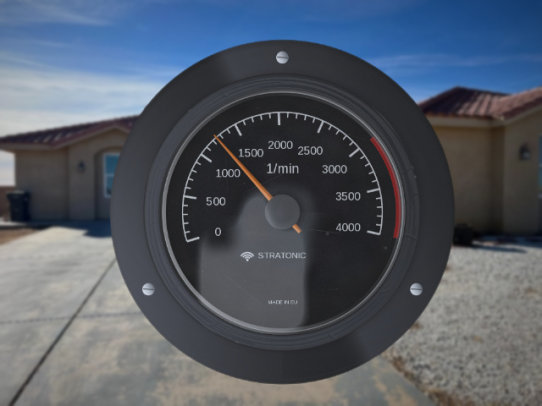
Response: 1250 rpm
